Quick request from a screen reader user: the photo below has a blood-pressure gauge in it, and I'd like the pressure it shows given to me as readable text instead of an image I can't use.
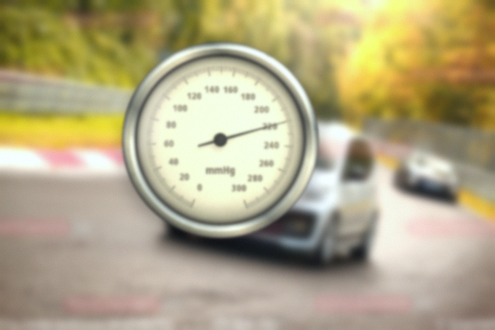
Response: 220 mmHg
